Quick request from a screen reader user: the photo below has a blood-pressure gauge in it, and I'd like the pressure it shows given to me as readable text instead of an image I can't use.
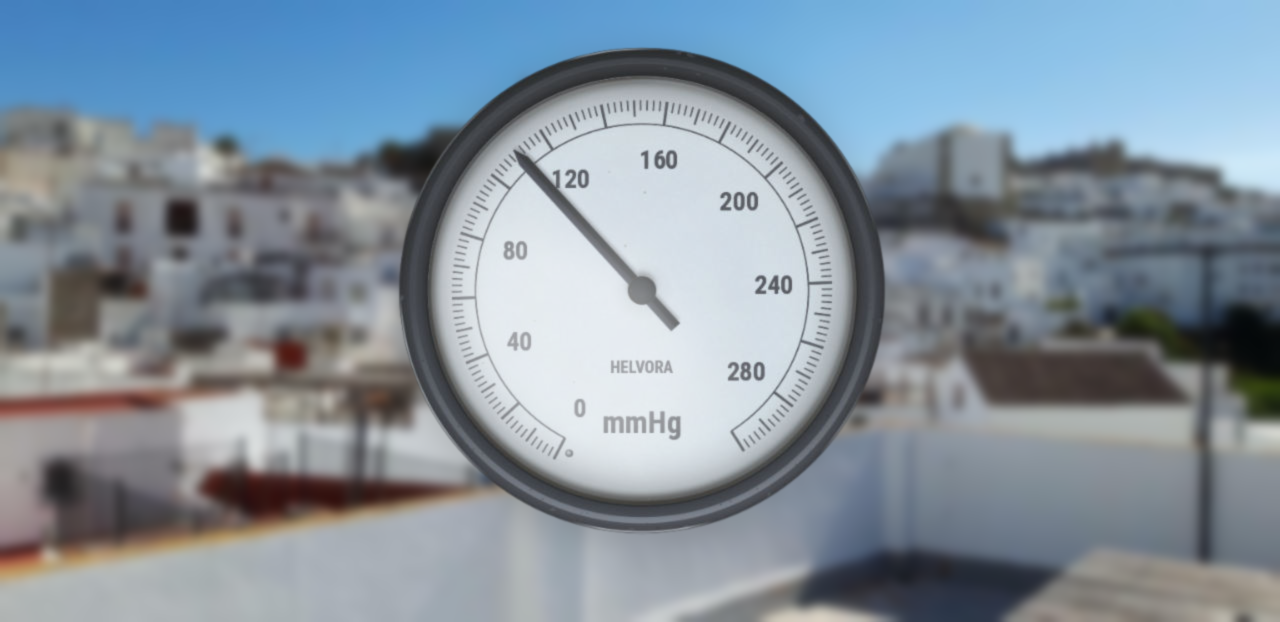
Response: 110 mmHg
